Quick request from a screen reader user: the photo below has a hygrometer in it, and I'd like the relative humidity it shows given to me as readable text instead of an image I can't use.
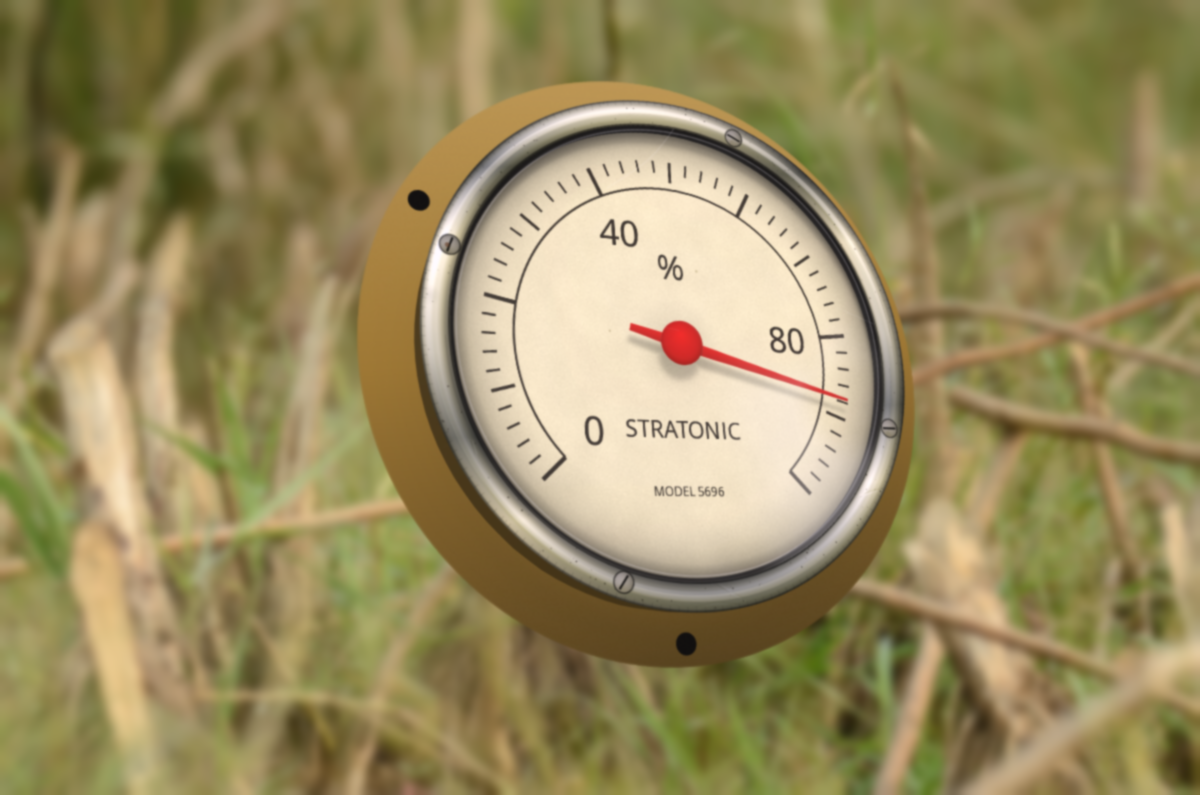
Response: 88 %
